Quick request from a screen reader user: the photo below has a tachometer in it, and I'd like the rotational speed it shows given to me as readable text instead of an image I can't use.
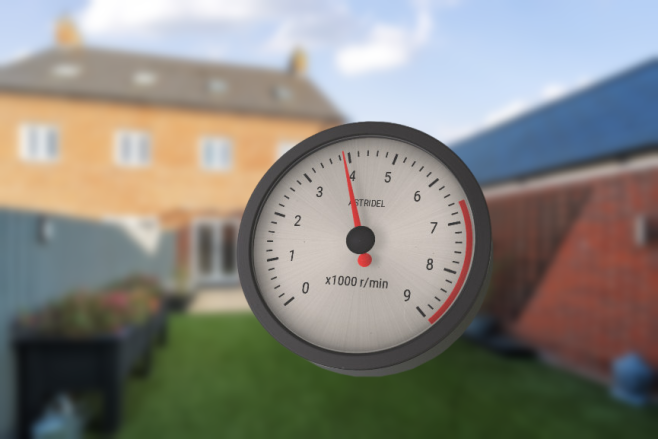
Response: 3900 rpm
